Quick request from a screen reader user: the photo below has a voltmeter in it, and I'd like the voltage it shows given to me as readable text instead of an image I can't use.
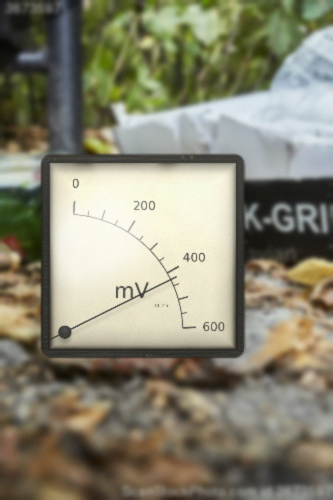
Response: 425 mV
